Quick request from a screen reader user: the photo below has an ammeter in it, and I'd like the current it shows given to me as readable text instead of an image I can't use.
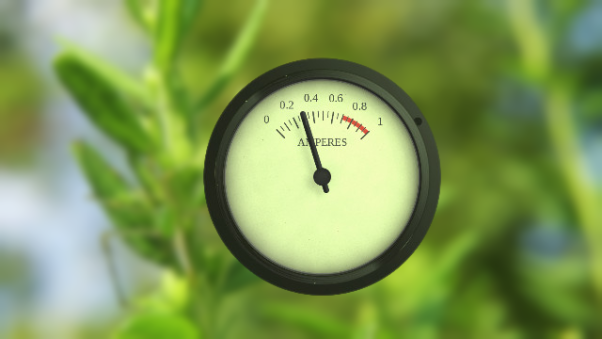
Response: 0.3 A
